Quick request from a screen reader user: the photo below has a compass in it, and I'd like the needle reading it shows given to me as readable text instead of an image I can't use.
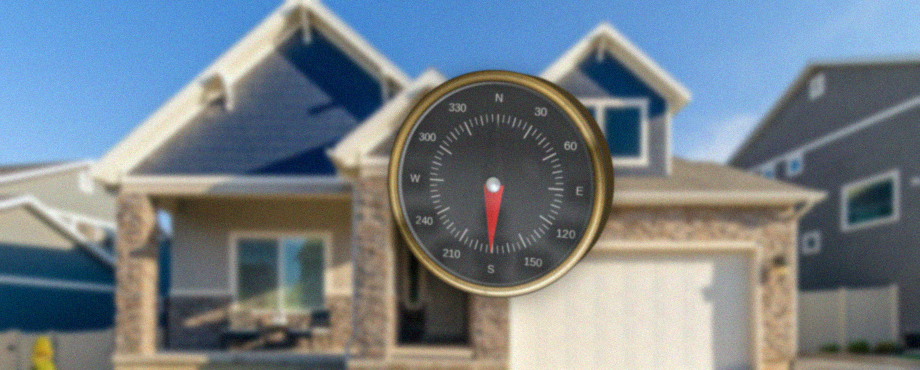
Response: 180 °
